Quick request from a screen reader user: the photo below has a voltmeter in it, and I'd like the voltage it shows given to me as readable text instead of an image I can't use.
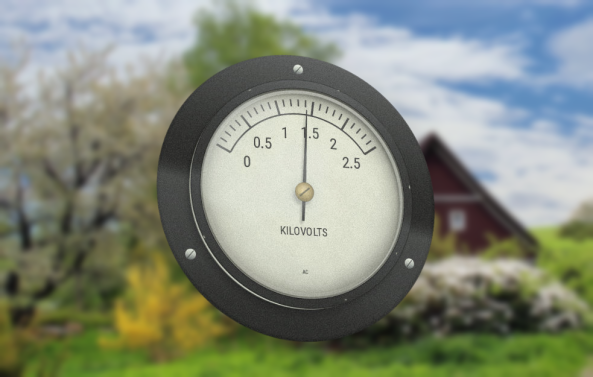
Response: 1.4 kV
